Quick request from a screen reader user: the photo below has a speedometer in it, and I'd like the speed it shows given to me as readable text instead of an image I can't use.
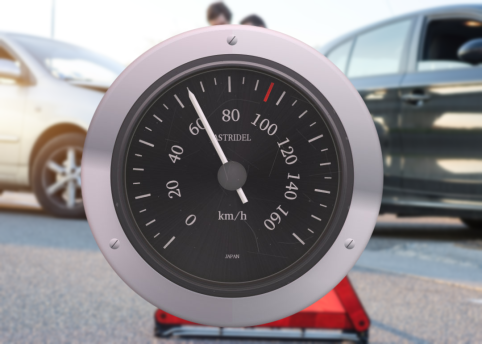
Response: 65 km/h
